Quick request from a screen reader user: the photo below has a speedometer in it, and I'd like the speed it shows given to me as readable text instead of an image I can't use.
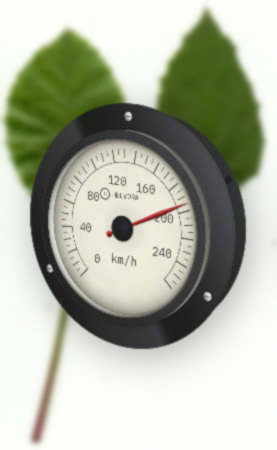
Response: 195 km/h
